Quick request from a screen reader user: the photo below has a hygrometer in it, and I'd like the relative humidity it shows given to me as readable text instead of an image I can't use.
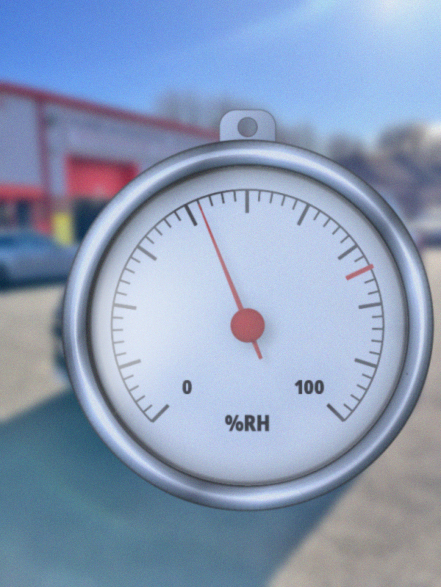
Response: 42 %
